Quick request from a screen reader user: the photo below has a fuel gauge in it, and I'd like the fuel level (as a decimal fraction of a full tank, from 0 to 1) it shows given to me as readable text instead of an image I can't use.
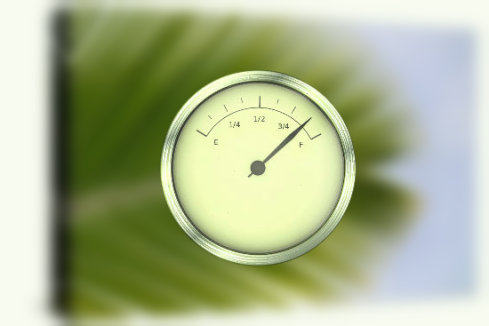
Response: 0.875
